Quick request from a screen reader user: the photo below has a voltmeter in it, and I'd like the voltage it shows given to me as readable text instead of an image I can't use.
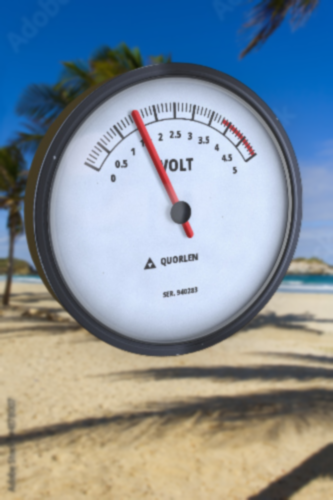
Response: 1.5 V
